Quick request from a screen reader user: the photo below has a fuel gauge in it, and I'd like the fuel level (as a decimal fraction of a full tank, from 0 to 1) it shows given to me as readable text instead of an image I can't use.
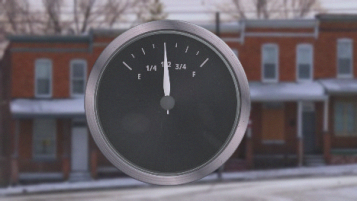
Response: 0.5
